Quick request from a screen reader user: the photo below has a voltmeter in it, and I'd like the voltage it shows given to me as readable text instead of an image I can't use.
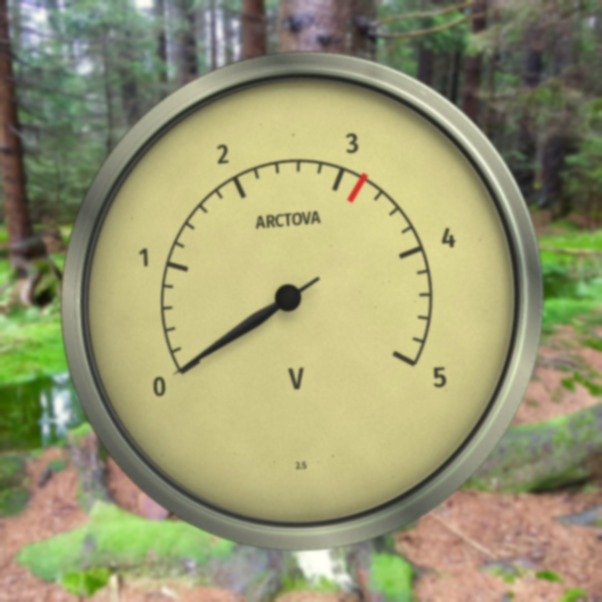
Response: 0 V
